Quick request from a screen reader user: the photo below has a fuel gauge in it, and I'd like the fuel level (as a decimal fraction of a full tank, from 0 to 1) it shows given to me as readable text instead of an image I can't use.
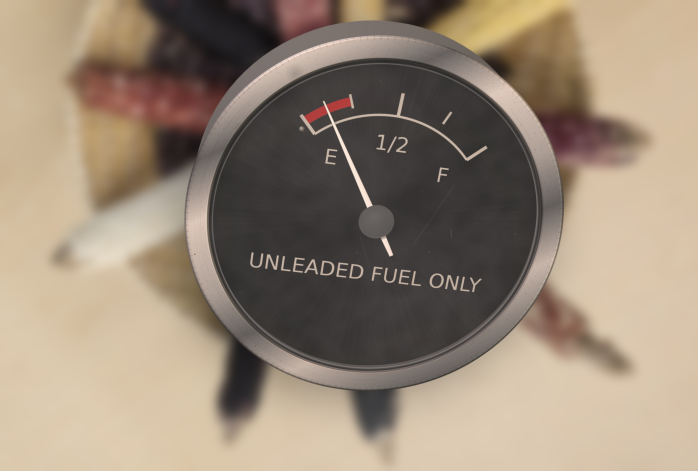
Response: 0.125
